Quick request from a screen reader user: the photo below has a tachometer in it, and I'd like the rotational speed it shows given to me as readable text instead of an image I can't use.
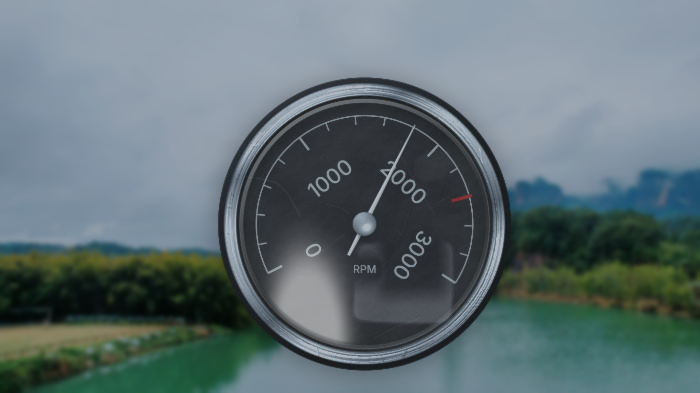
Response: 1800 rpm
